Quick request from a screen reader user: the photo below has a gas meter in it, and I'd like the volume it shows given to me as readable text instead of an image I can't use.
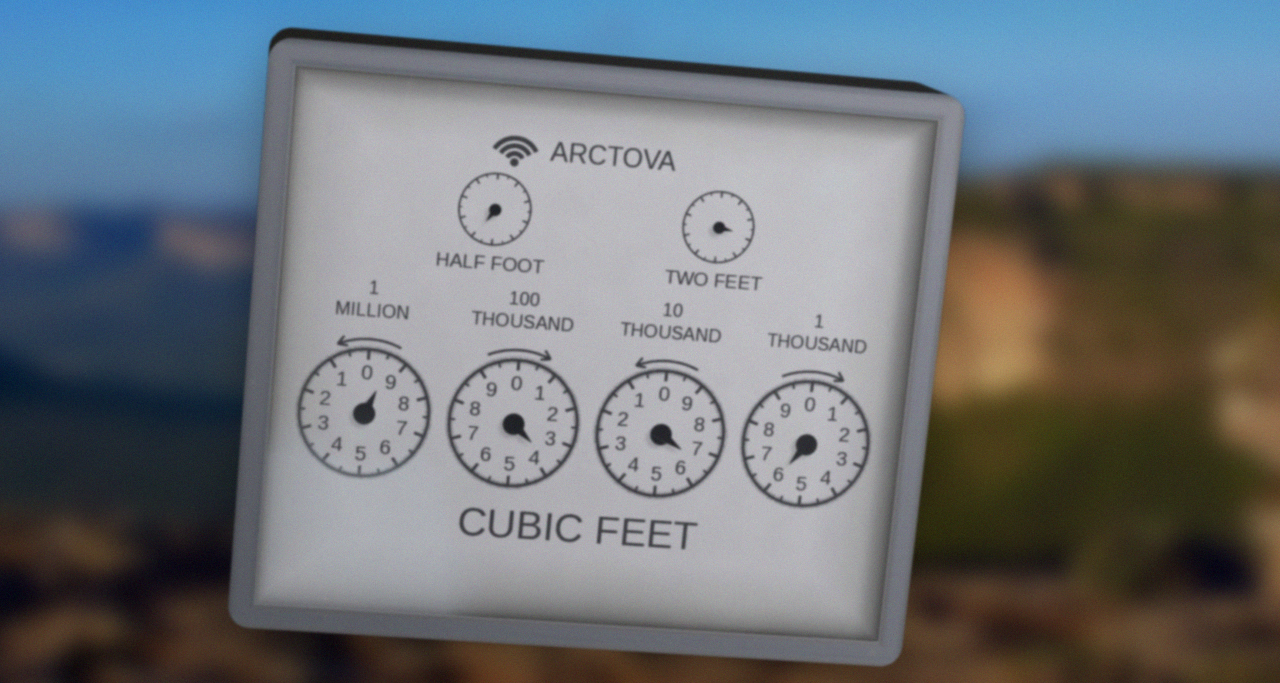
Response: 936600 ft³
